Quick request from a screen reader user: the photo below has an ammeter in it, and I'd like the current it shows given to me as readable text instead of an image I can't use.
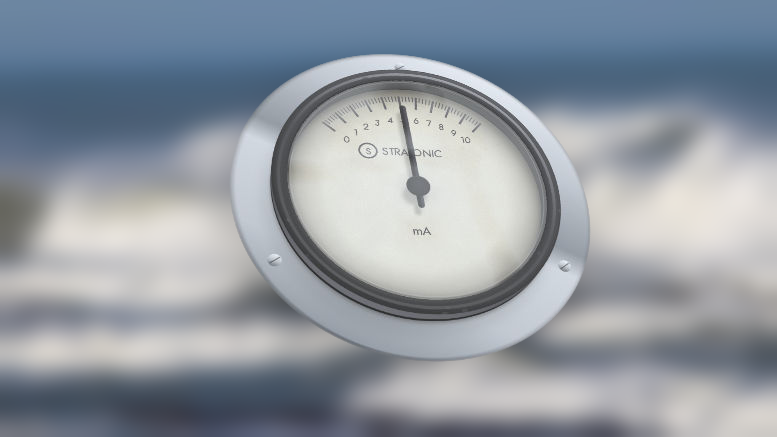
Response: 5 mA
